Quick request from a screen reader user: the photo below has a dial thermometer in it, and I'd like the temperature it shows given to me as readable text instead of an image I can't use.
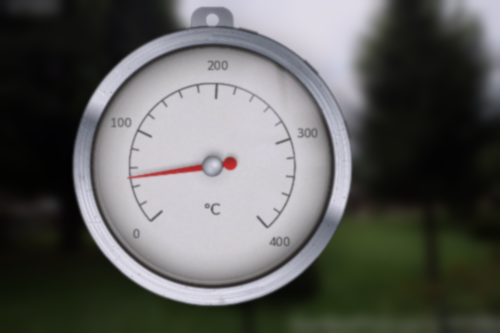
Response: 50 °C
